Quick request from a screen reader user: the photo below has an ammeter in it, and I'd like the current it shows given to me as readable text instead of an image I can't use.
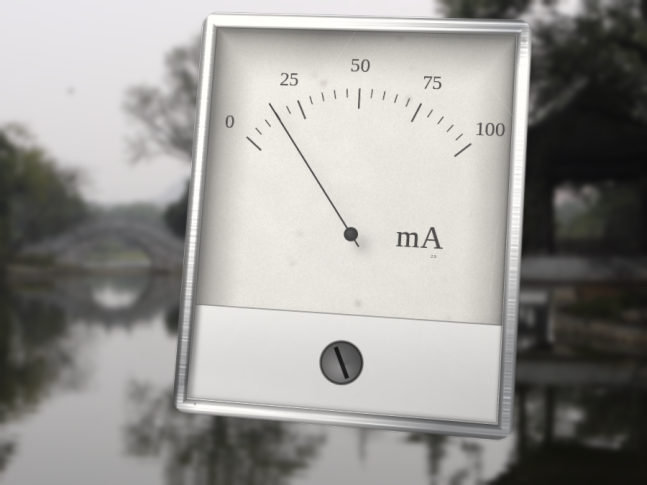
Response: 15 mA
